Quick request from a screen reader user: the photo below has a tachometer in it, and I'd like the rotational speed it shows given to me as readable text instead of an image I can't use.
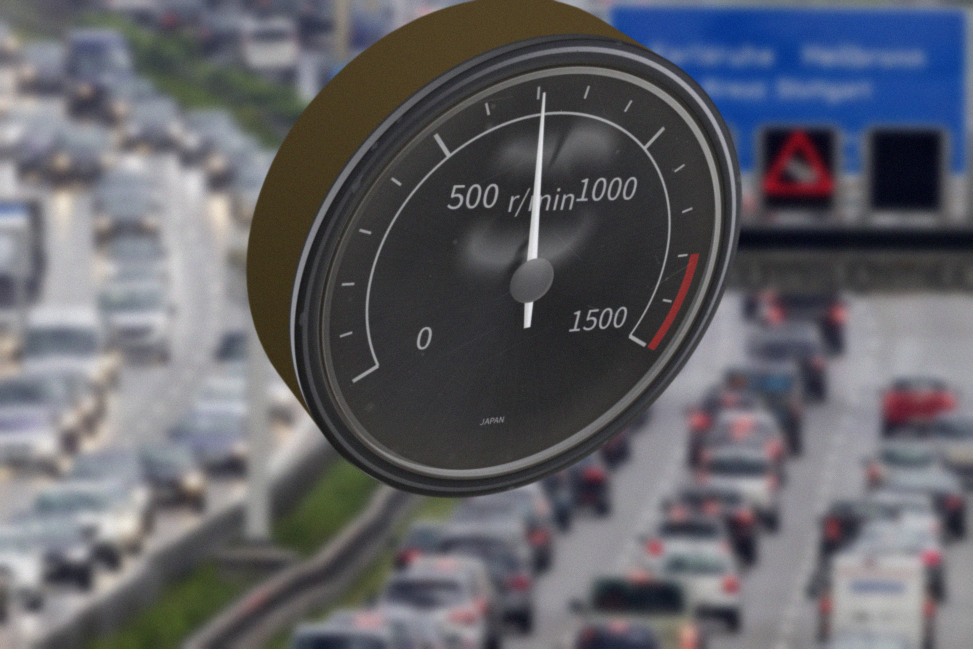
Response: 700 rpm
